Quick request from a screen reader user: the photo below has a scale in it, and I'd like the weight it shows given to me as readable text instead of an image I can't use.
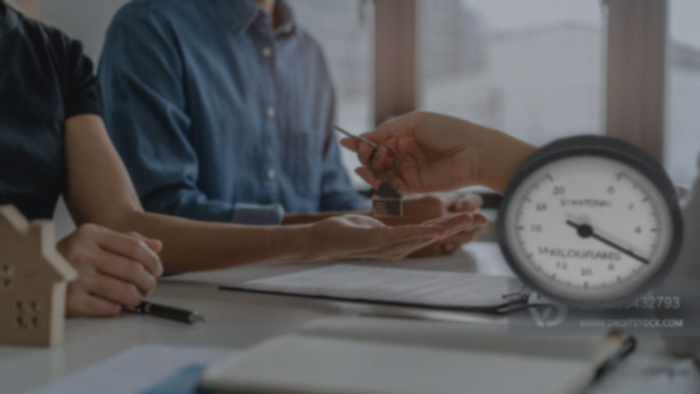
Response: 6 kg
